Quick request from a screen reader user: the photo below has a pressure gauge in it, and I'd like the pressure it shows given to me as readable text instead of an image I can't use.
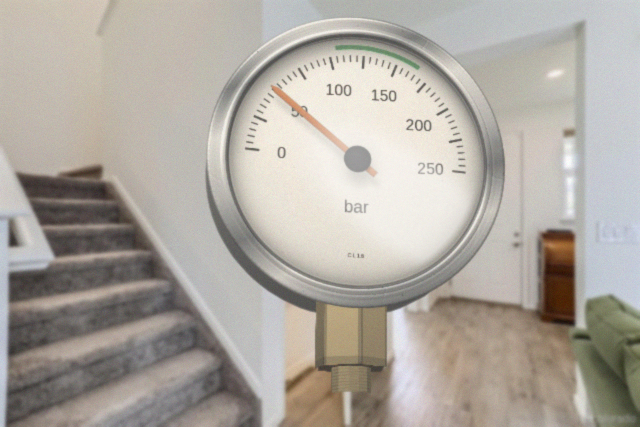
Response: 50 bar
